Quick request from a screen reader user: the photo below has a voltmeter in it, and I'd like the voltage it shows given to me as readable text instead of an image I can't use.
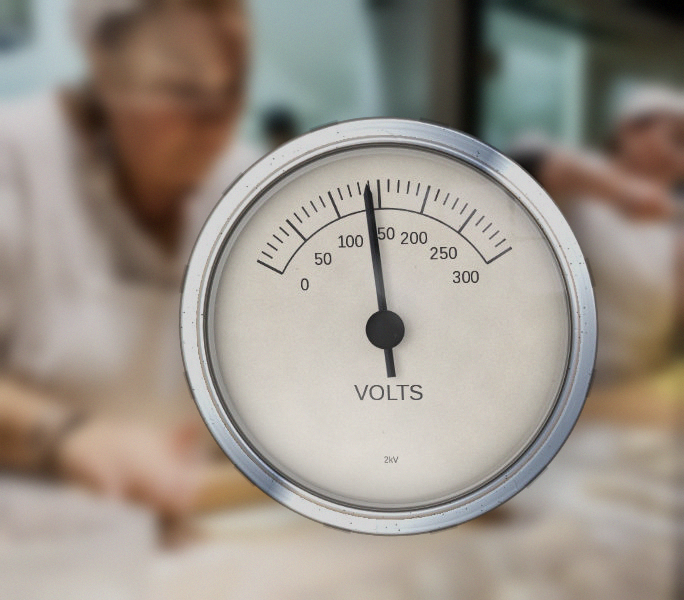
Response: 140 V
